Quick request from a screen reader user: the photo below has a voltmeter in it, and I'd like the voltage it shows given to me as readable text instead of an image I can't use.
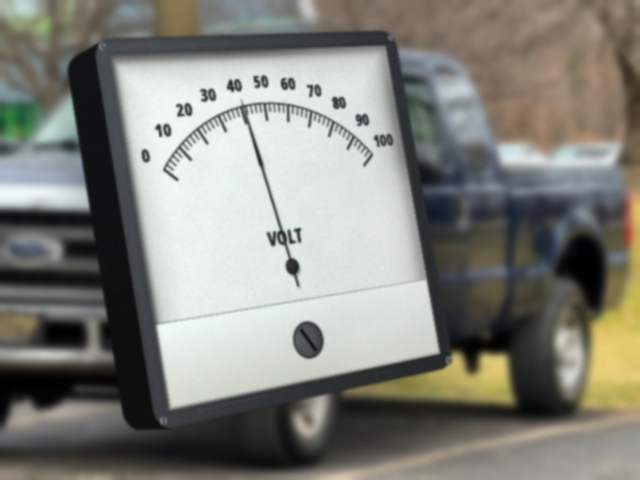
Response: 40 V
